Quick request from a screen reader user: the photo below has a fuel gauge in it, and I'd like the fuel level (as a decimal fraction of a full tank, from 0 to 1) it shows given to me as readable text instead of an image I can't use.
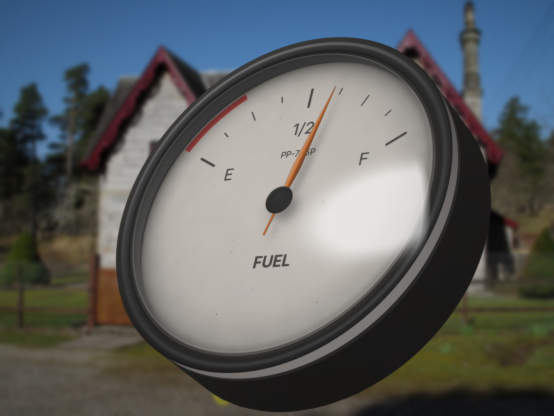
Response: 0.625
